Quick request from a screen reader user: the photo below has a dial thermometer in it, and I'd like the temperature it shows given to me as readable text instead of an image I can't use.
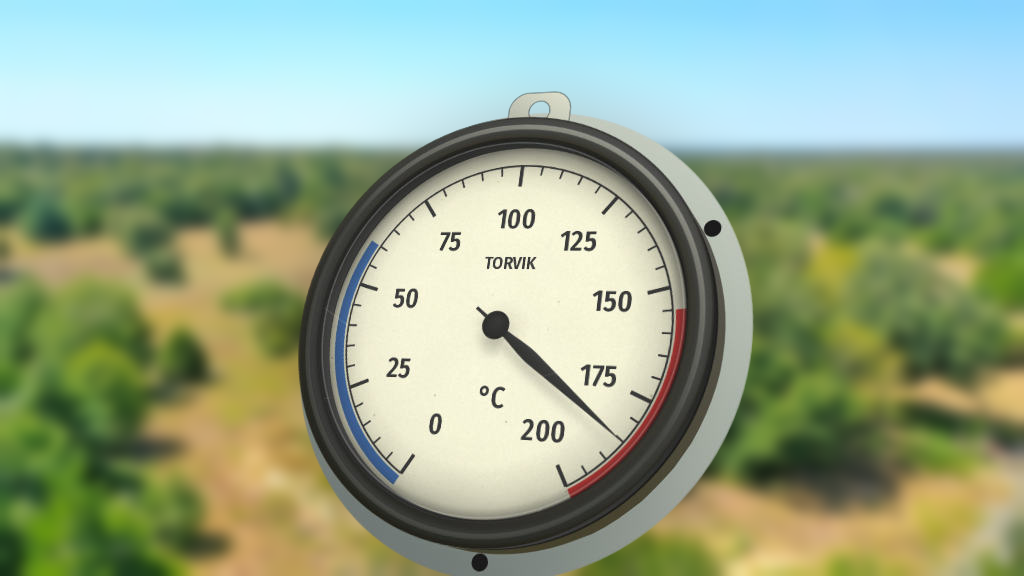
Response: 185 °C
